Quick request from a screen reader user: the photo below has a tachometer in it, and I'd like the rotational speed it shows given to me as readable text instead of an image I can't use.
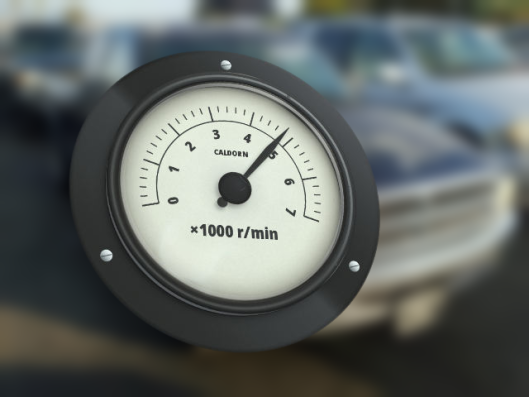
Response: 4800 rpm
